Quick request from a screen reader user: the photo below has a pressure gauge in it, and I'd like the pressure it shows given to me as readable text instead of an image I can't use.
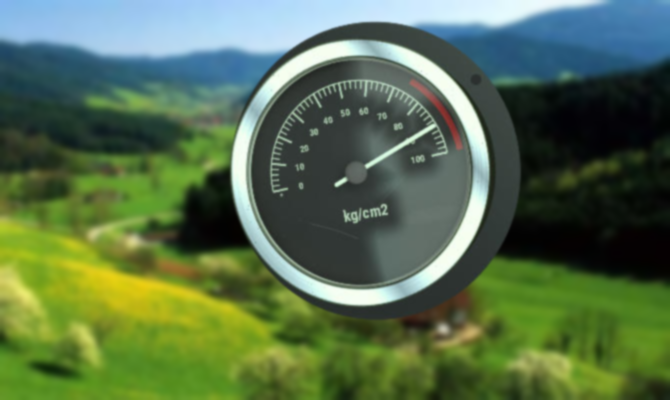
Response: 90 kg/cm²
